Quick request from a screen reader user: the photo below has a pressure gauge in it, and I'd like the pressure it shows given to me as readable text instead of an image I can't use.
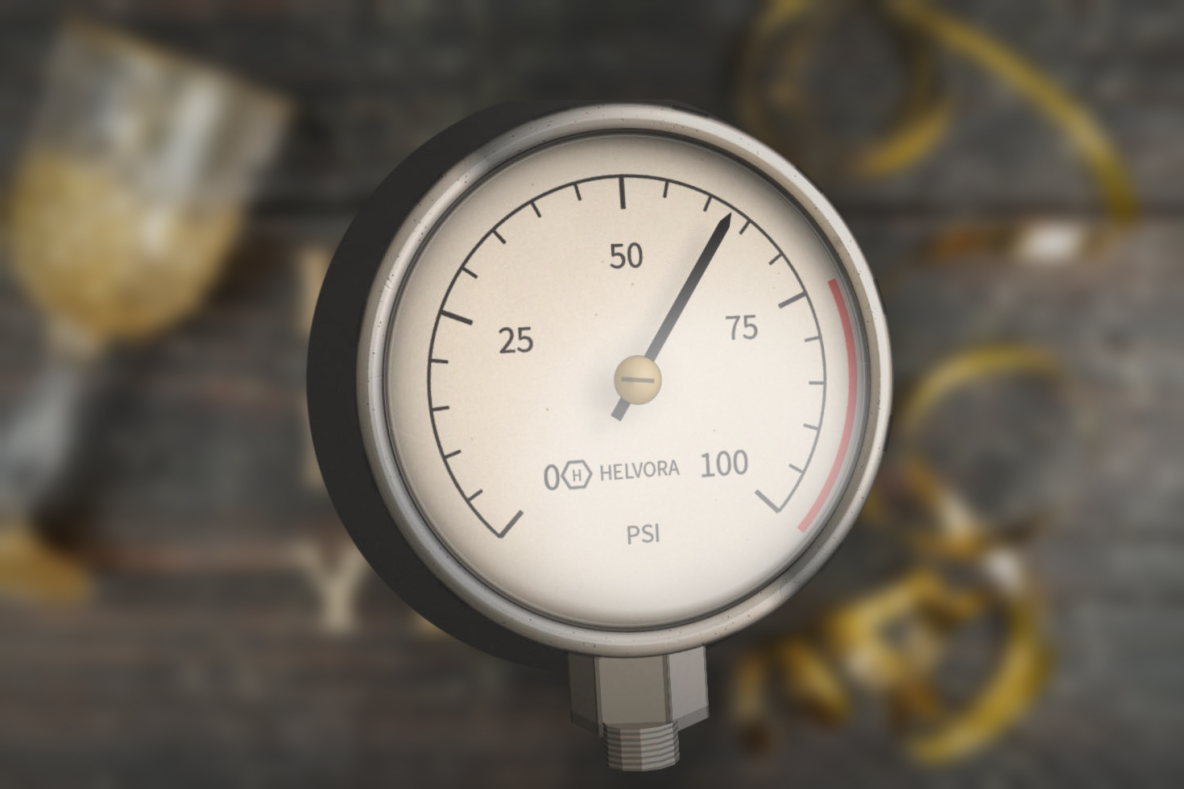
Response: 62.5 psi
